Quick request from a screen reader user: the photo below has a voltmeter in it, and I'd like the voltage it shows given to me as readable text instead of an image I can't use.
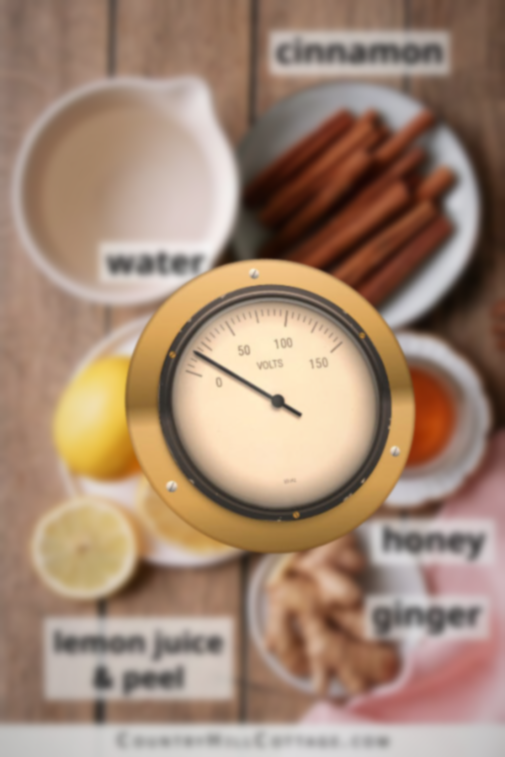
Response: 15 V
